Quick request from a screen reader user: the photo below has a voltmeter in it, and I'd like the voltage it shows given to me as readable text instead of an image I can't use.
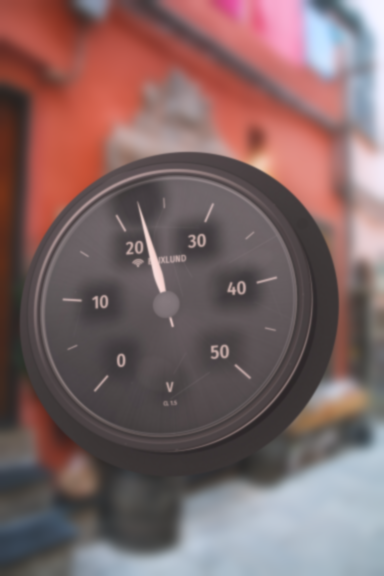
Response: 22.5 V
